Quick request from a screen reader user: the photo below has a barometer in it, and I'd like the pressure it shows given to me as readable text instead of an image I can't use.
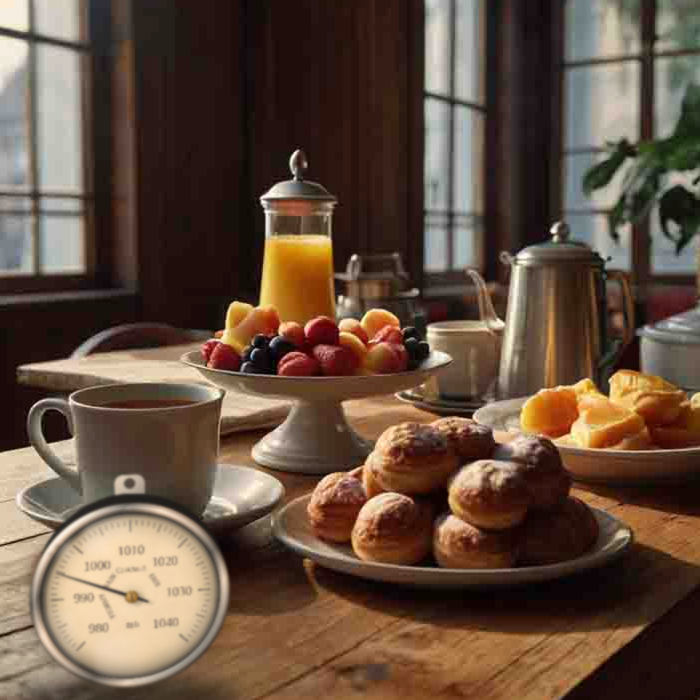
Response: 995 mbar
